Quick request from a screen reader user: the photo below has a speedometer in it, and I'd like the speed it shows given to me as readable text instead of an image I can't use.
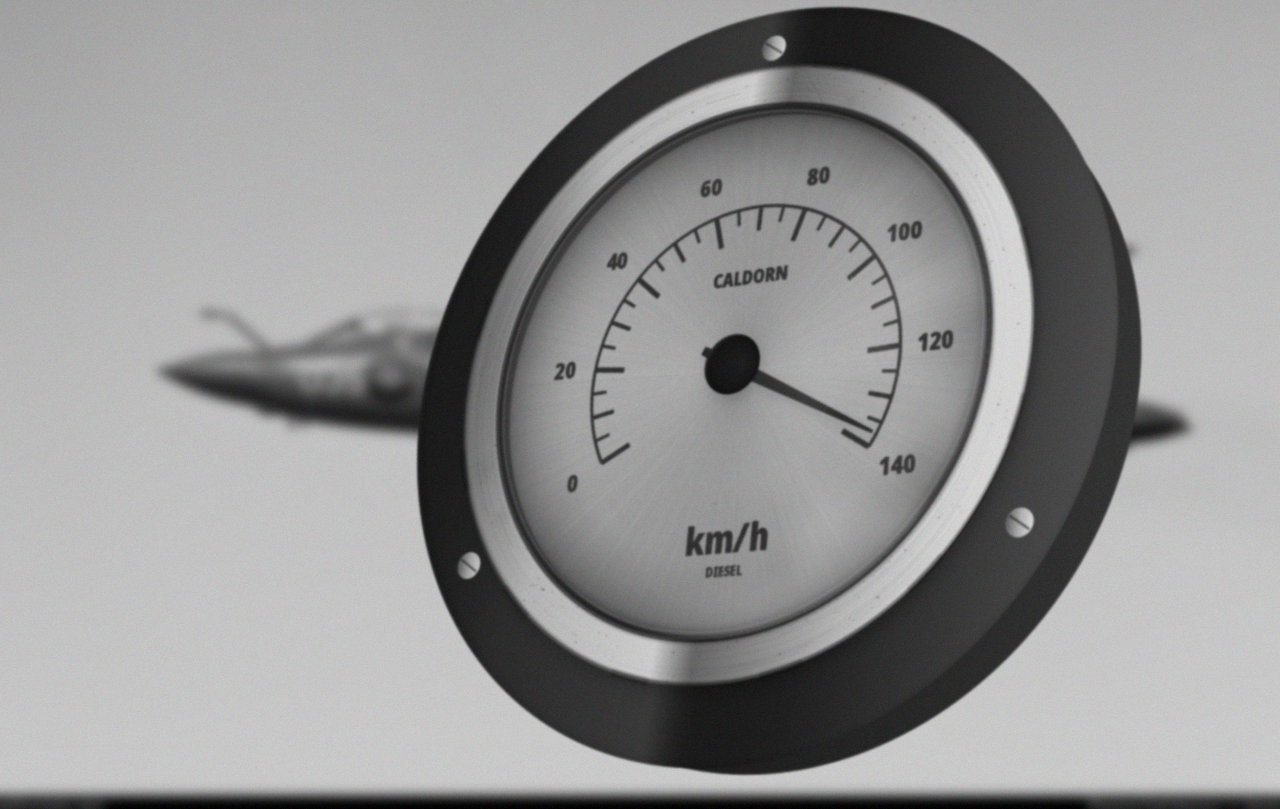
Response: 137.5 km/h
